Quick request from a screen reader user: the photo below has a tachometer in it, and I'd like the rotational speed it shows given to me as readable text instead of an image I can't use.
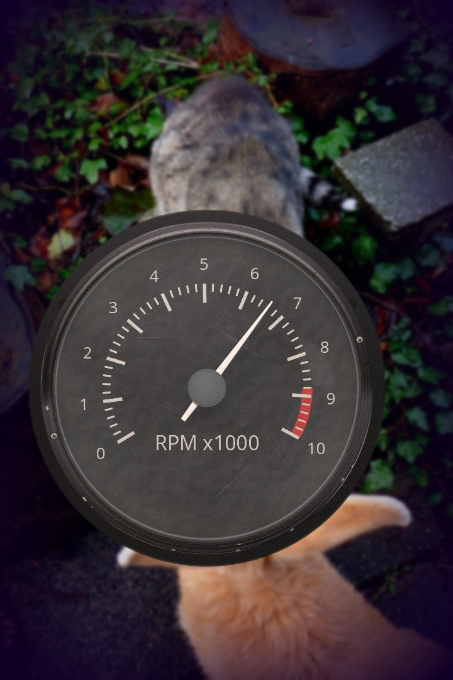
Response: 6600 rpm
